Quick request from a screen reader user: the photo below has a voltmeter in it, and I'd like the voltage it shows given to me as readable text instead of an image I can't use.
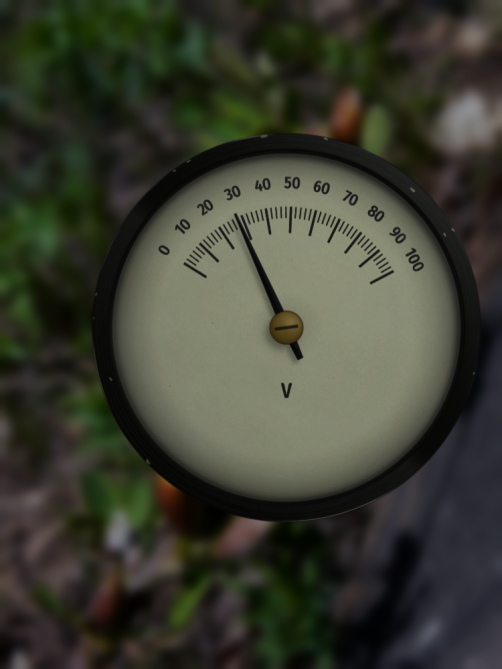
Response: 28 V
